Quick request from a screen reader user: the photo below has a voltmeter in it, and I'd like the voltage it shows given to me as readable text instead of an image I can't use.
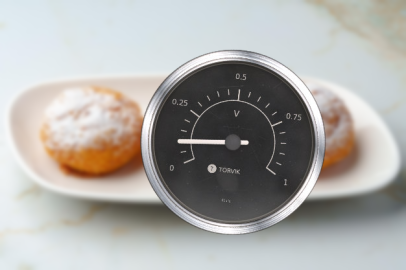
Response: 0.1 V
